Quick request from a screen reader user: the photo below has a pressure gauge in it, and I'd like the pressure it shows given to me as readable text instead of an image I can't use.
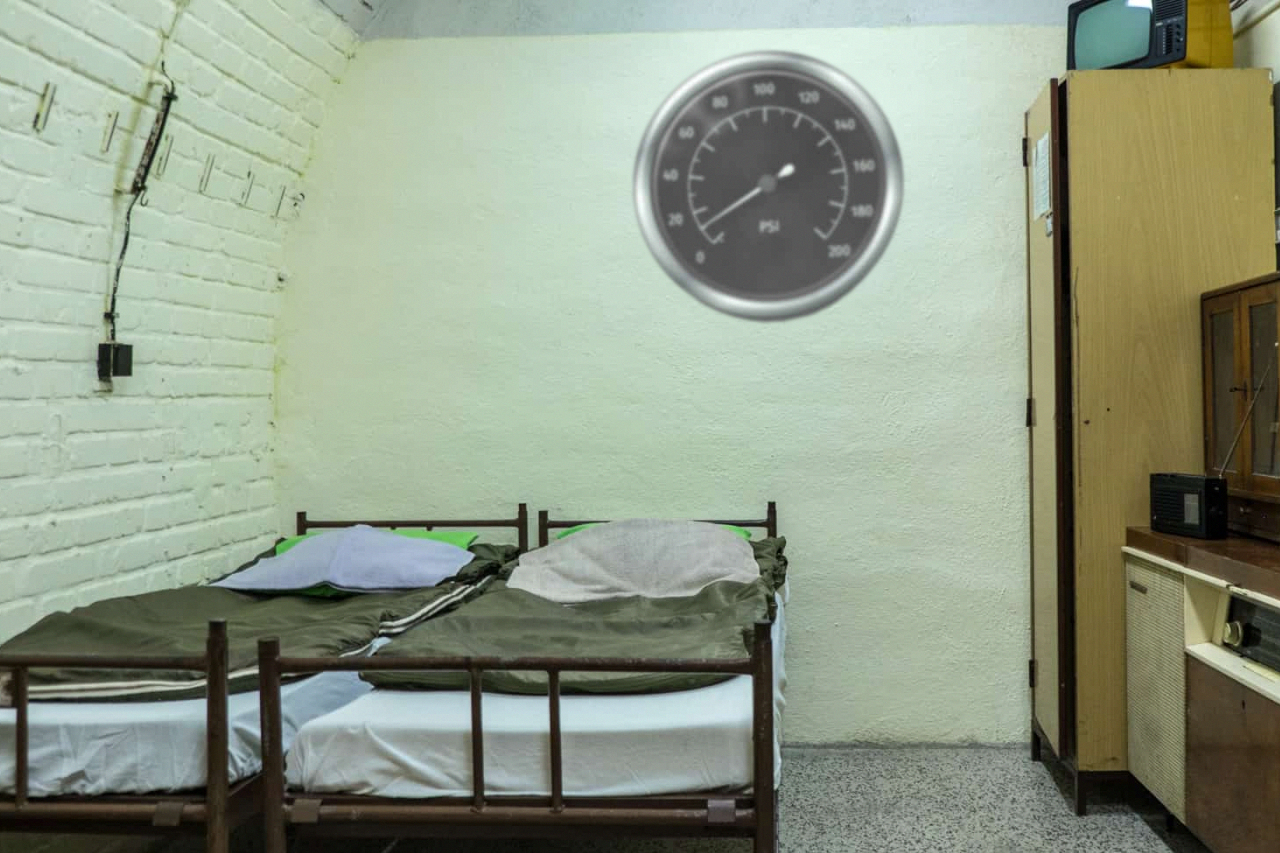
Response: 10 psi
